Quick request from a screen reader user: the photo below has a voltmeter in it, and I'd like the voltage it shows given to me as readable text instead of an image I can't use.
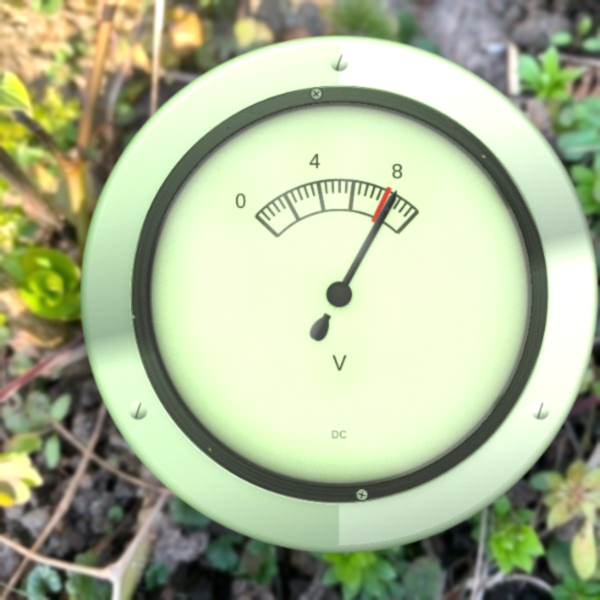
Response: 8.4 V
